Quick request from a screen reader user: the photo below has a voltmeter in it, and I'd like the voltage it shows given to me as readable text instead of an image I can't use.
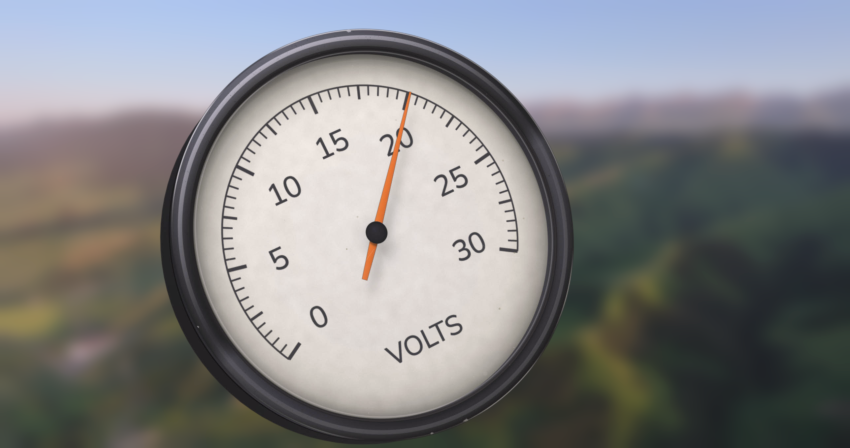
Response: 20 V
